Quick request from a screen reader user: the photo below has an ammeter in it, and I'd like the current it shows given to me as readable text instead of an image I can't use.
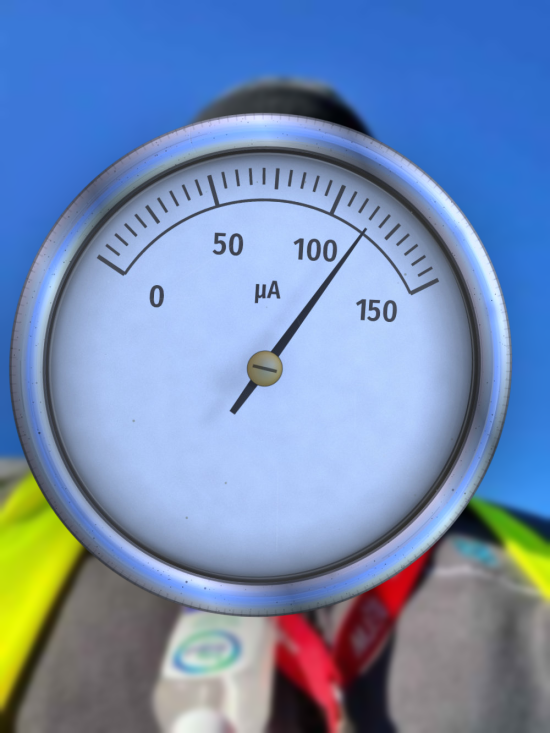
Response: 115 µA
